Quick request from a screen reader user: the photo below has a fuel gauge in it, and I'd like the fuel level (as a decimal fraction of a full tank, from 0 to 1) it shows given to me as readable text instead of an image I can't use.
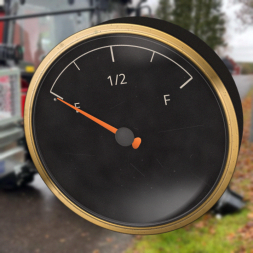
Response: 0
